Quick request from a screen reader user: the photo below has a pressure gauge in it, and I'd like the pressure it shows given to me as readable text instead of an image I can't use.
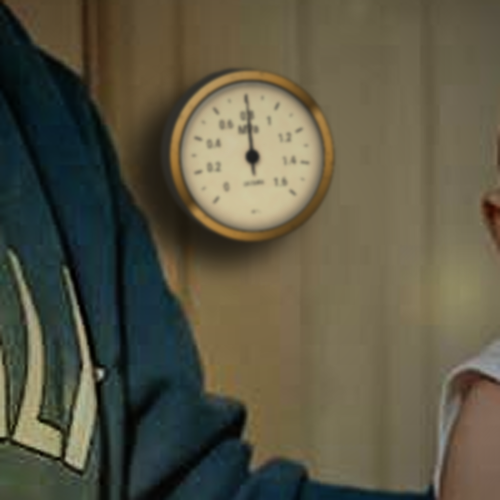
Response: 0.8 MPa
